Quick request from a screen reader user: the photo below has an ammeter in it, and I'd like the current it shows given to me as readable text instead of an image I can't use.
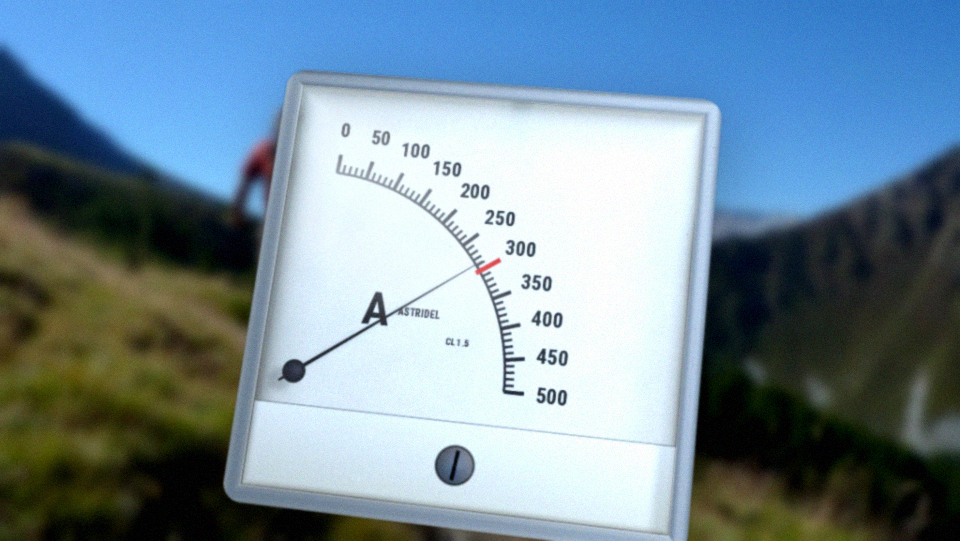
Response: 290 A
